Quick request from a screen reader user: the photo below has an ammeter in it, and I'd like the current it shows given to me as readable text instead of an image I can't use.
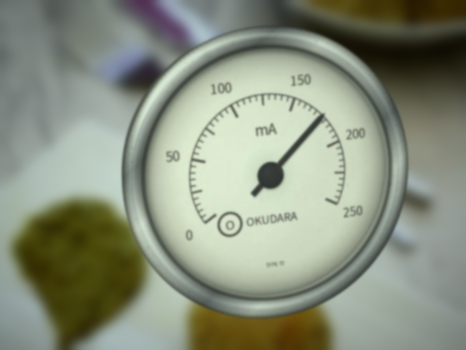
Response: 175 mA
